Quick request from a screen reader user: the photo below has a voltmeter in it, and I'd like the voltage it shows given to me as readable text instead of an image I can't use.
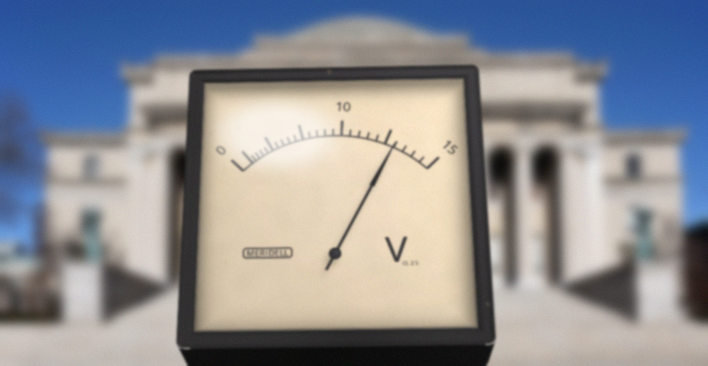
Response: 13 V
